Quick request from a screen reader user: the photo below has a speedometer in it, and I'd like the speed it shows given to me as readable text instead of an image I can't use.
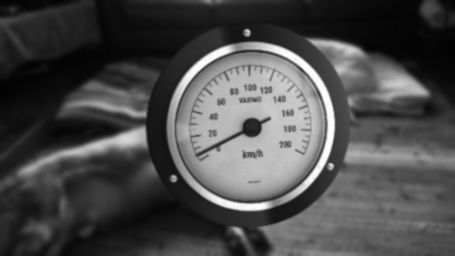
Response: 5 km/h
